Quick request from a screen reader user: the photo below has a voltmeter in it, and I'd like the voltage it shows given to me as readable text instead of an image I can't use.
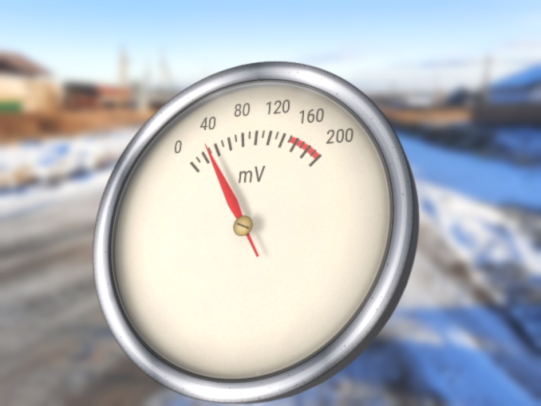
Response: 30 mV
